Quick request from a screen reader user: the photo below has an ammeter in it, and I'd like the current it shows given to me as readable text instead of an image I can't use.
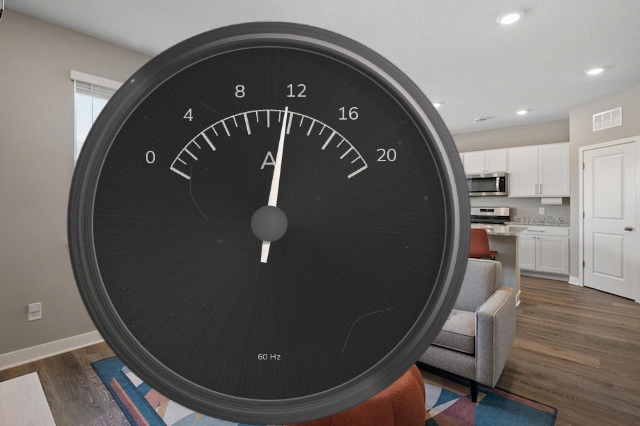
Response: 11.5 A
